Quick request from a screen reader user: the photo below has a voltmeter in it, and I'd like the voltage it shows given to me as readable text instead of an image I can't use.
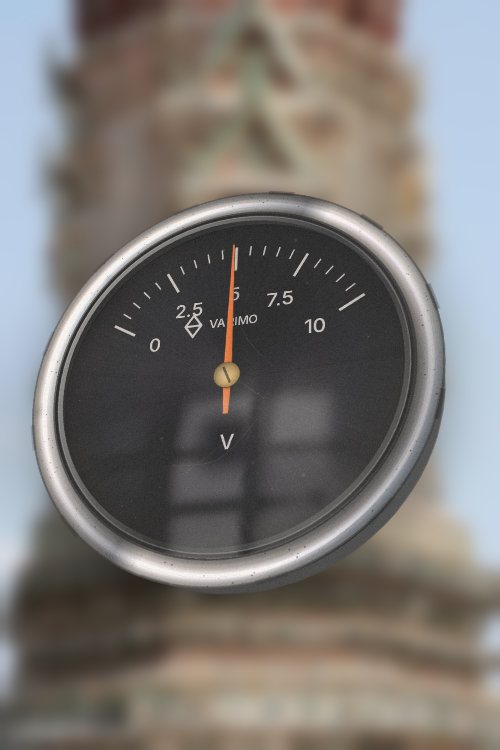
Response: 5 V
